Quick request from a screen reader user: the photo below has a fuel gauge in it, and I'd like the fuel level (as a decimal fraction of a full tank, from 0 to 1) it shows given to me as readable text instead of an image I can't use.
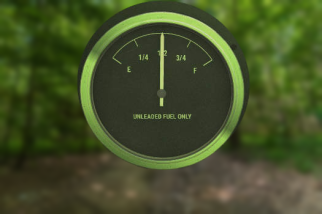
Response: 0.5
